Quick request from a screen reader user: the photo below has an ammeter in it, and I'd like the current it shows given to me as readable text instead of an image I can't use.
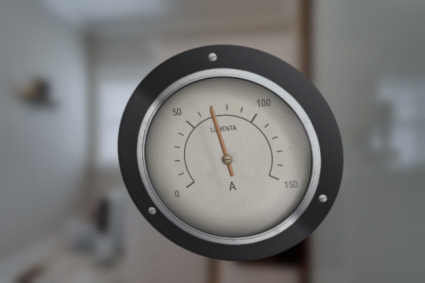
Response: 70 A
